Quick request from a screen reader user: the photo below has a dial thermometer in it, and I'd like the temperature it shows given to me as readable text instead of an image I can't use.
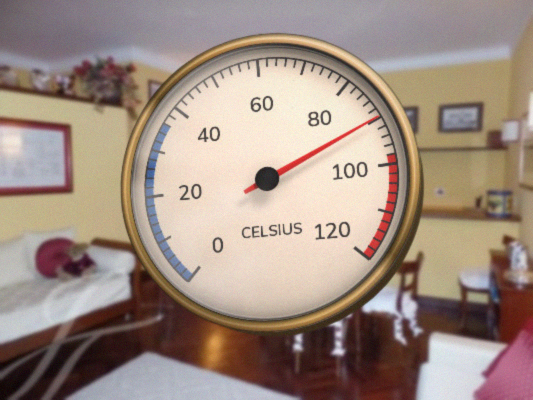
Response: 90 °C
